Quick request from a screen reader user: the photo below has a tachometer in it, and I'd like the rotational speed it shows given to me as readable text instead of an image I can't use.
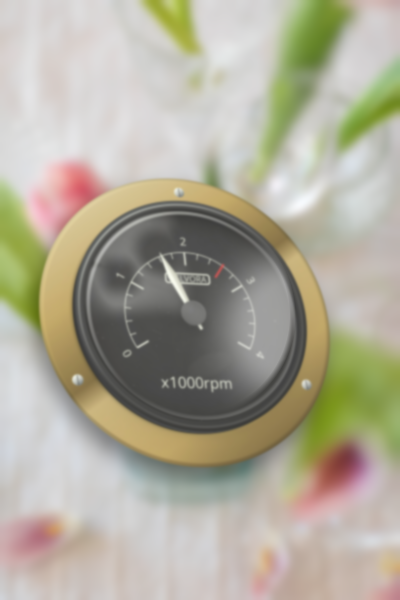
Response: 1600 rpm
